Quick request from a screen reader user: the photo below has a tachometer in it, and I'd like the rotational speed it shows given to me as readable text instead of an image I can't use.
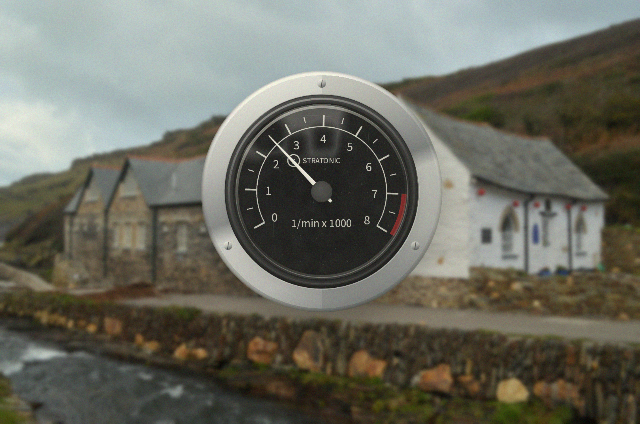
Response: 2500 rpm
